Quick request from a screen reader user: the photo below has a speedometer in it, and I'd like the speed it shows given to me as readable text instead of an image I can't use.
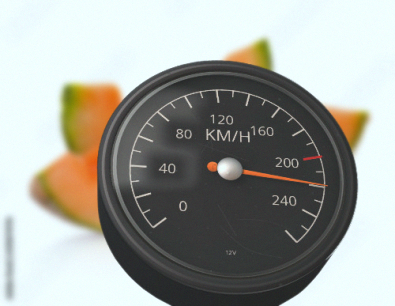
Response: 220 km/h
